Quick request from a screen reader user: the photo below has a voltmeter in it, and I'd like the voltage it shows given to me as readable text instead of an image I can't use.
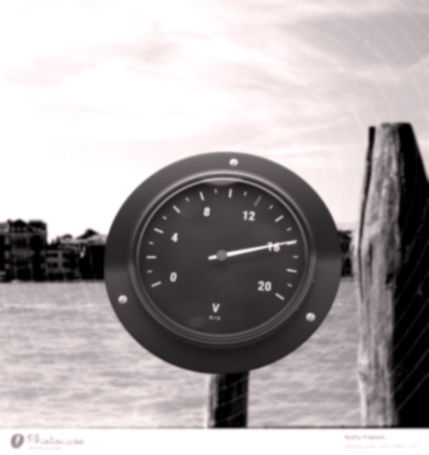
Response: 16 V
